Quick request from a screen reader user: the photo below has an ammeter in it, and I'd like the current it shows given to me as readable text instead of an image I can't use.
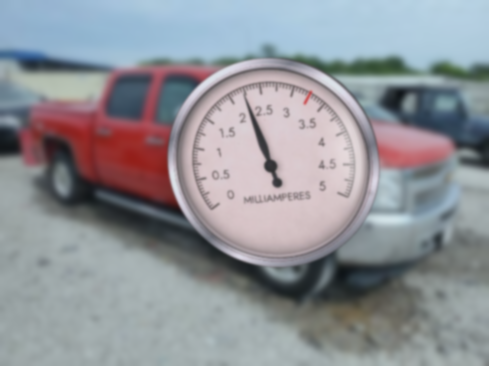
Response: 2.25 mA
